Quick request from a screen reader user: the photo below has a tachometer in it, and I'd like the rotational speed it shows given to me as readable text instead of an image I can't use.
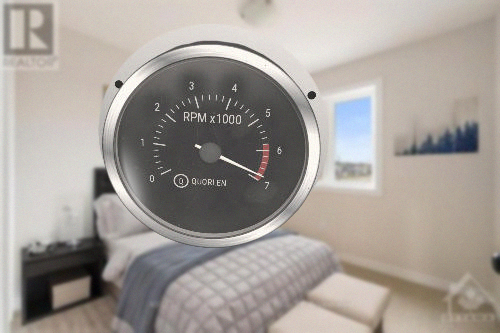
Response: 6800 rpm
